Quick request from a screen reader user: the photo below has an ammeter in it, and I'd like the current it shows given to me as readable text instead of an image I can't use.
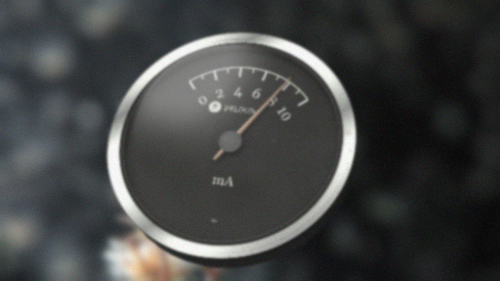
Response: 8 mA
